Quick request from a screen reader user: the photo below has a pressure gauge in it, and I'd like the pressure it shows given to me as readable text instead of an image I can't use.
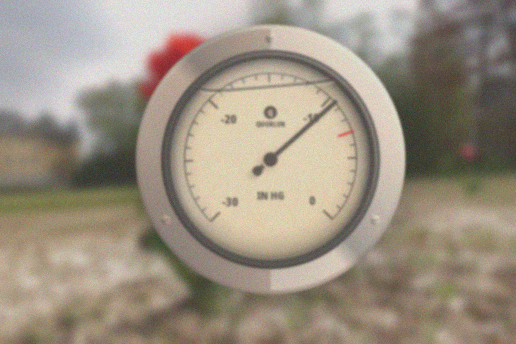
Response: -9.5 inHg
